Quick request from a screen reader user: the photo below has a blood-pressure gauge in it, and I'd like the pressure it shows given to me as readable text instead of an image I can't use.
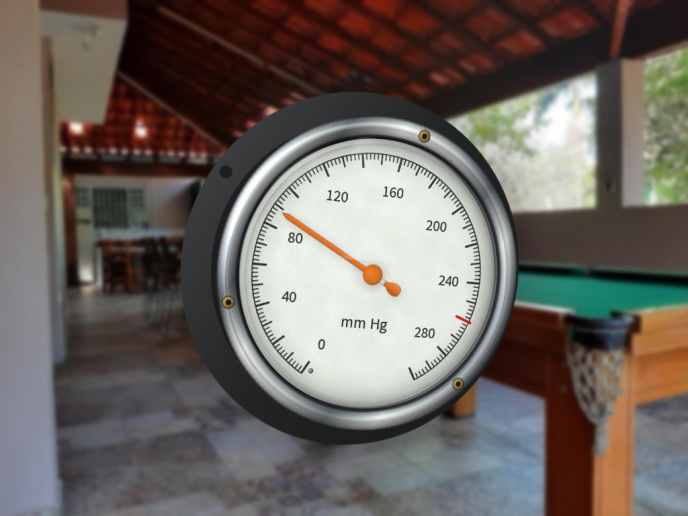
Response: 88 mmHg
